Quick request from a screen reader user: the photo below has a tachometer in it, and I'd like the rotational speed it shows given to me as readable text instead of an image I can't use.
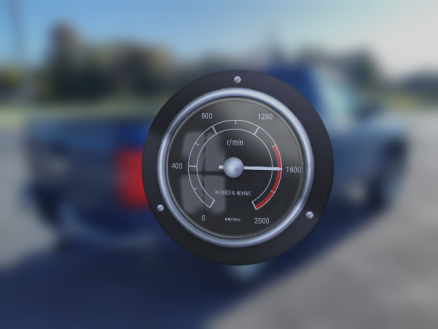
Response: 1600 rpm
